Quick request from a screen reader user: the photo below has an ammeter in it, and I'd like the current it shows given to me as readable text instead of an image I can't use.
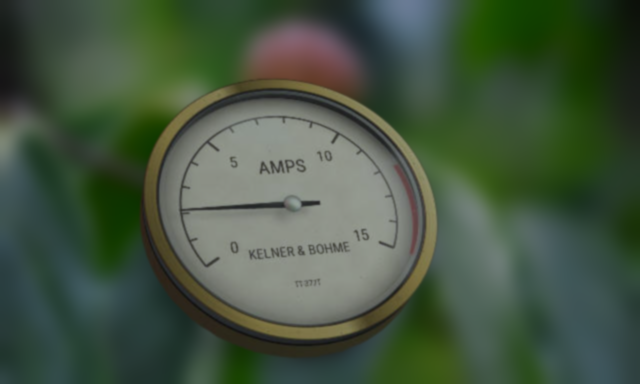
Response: 2 A
